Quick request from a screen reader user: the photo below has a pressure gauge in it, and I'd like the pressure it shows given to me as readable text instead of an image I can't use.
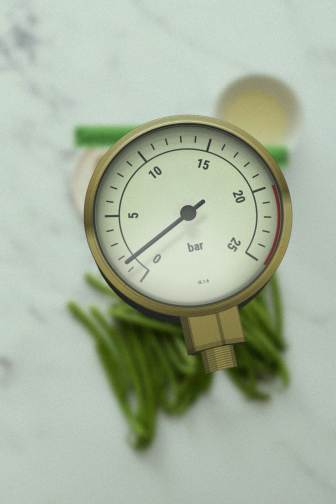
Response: 1.5 bar
